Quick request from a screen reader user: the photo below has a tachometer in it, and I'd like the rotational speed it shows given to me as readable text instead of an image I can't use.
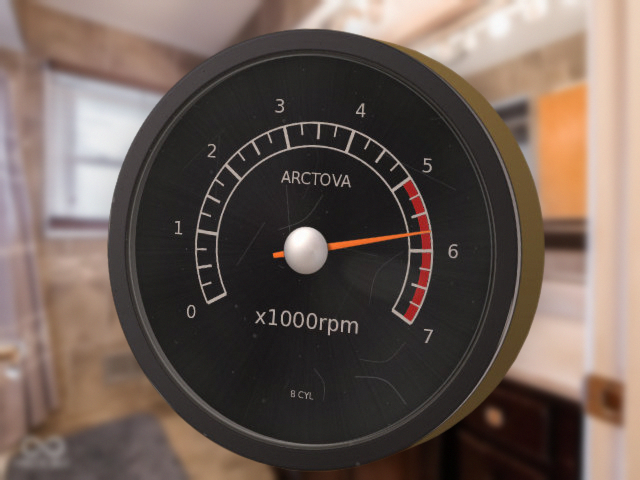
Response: 5750 rpm
